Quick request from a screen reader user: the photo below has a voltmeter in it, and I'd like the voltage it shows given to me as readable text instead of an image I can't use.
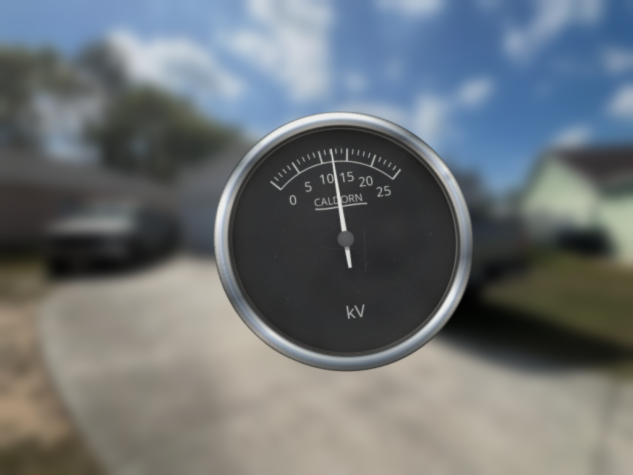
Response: 12 kV
